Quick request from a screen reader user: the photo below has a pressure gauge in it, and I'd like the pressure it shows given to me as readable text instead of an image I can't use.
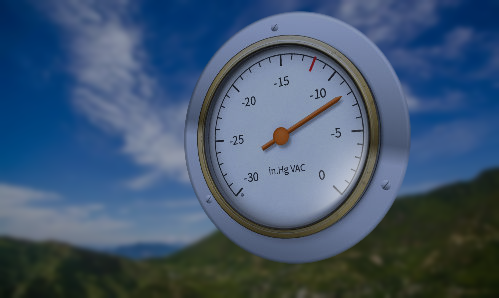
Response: -8 inHg
